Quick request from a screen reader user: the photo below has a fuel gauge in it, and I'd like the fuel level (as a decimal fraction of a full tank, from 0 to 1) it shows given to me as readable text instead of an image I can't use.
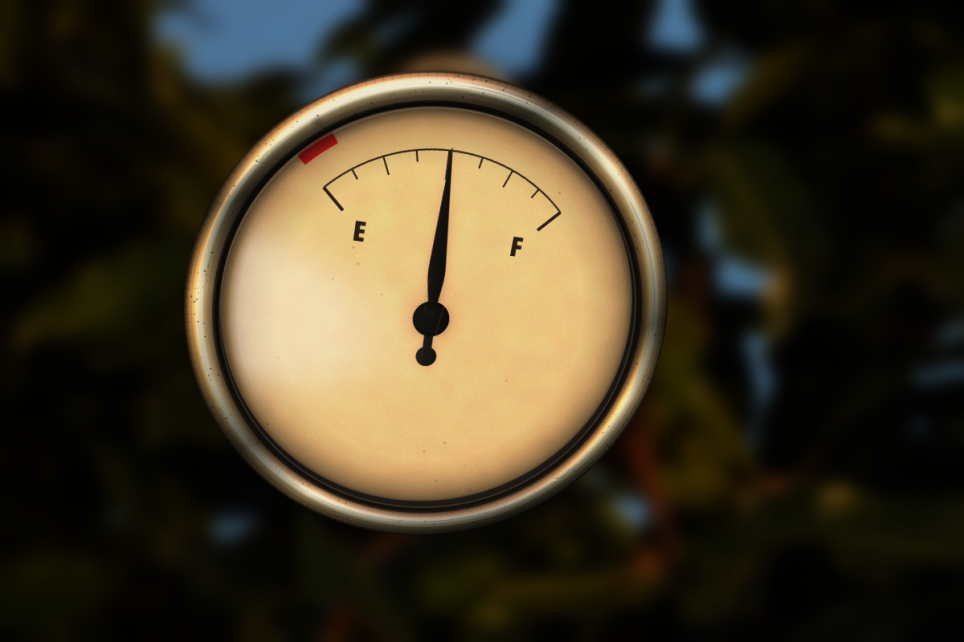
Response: 0.5
